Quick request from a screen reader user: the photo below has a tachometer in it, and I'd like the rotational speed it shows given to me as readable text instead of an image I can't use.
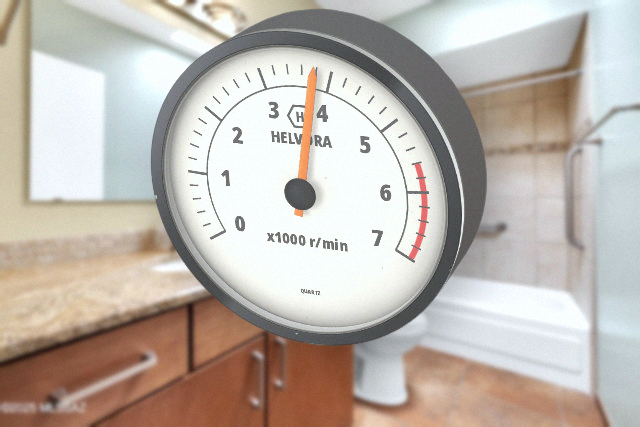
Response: 3800 rpm
